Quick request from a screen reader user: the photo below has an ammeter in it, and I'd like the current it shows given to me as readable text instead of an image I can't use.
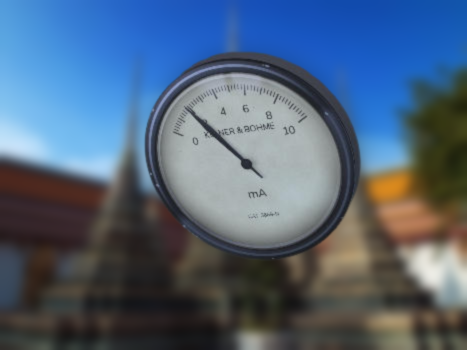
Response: 2 mA
